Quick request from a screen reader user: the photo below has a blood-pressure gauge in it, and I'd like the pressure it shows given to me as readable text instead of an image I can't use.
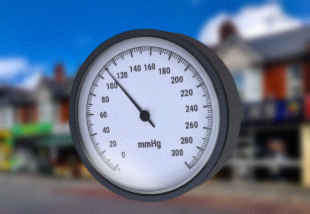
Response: 110 mmHg
